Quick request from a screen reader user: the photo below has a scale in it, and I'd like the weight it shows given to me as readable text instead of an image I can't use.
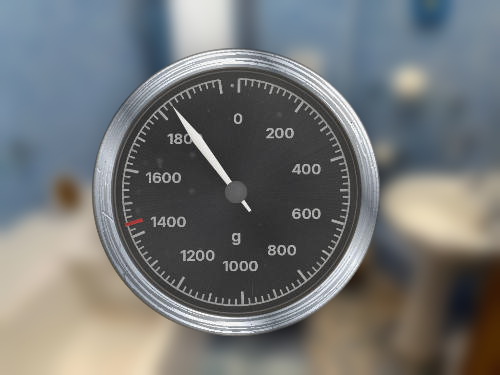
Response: 1840 g
